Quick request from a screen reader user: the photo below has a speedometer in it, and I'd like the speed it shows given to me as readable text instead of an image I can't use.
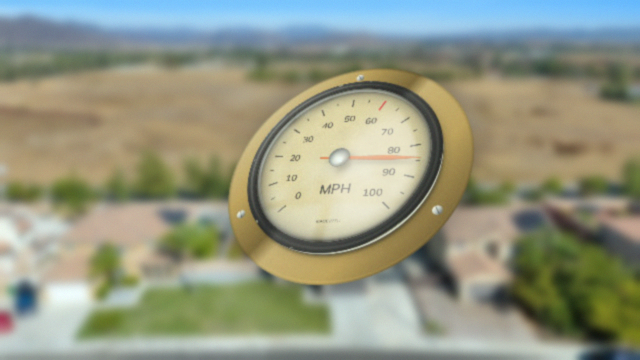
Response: 85 mph
